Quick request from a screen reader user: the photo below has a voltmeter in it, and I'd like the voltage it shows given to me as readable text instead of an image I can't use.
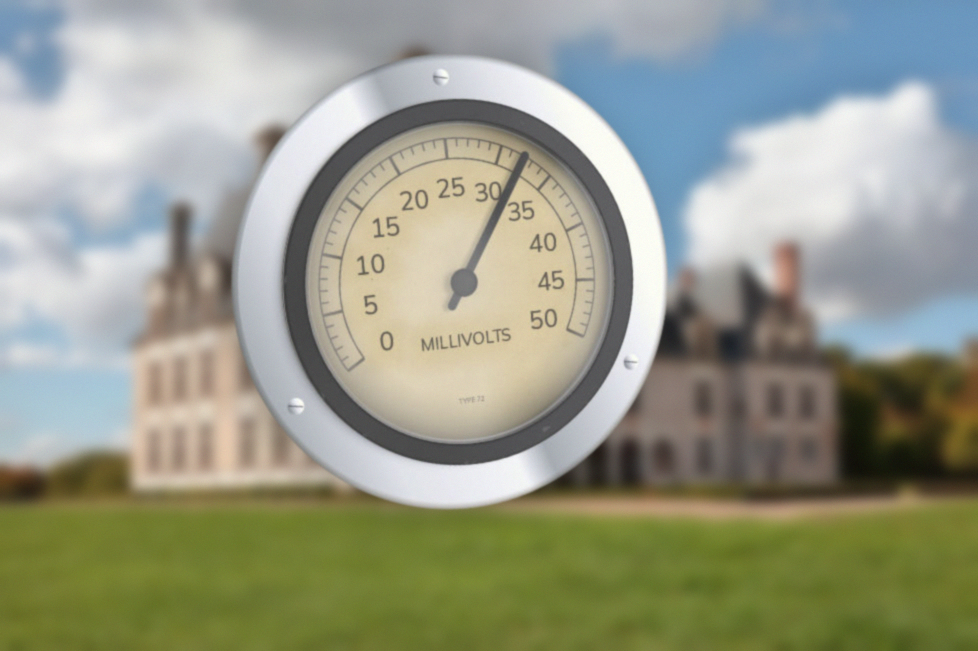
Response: 32 mV
